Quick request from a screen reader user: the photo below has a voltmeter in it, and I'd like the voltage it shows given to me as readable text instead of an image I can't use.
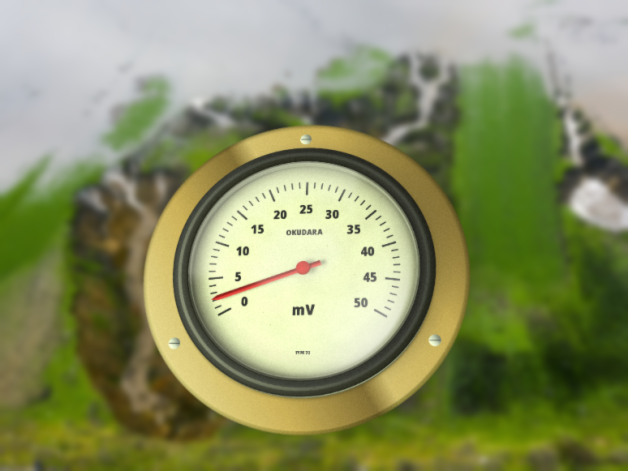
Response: 2 mV
